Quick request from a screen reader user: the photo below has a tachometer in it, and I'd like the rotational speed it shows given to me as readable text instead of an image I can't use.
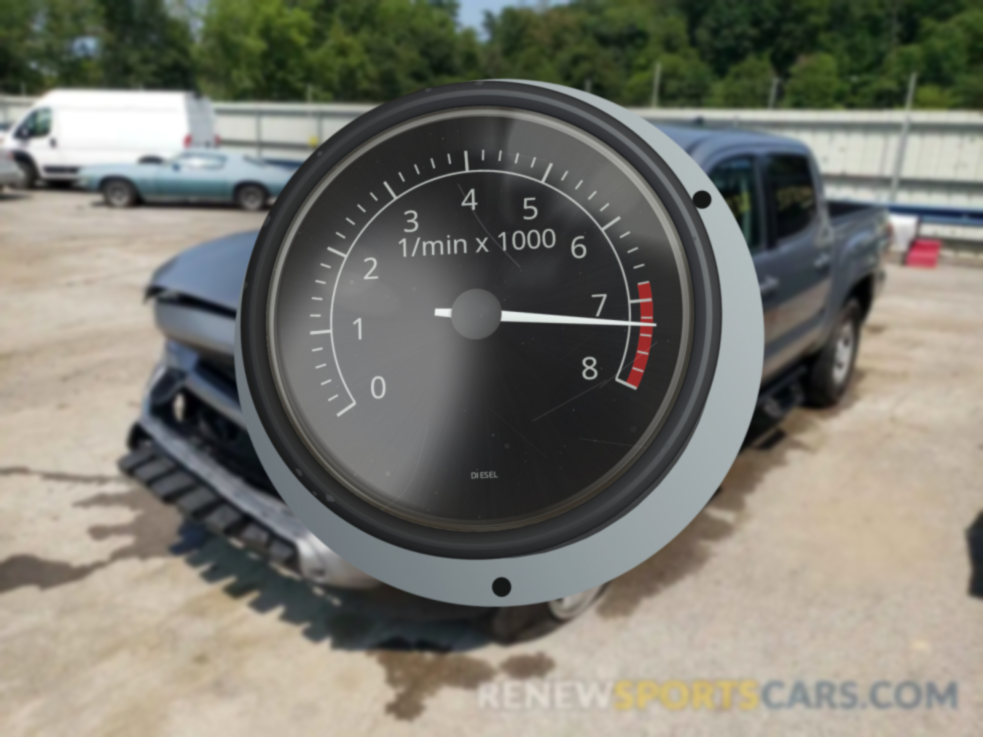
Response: 7300 rpm
